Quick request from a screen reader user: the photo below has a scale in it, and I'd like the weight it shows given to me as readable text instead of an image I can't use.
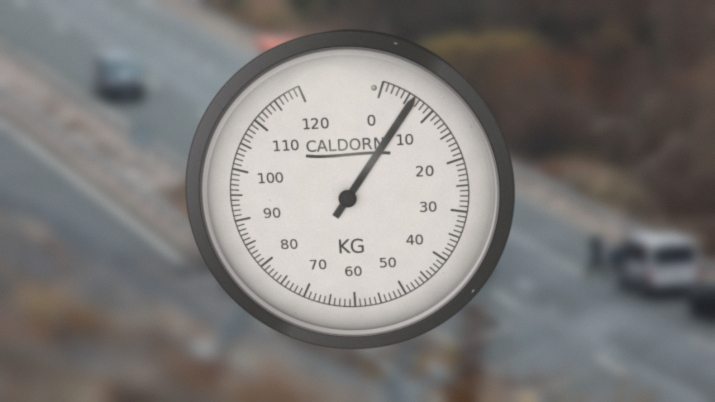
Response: 6 kg
